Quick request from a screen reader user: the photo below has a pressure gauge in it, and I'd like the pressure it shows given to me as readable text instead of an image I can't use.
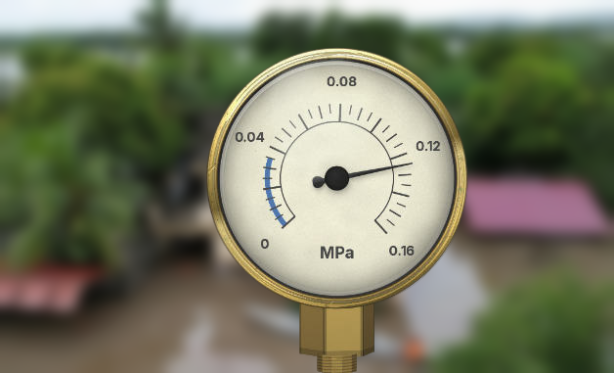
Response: 0.125 MPa
